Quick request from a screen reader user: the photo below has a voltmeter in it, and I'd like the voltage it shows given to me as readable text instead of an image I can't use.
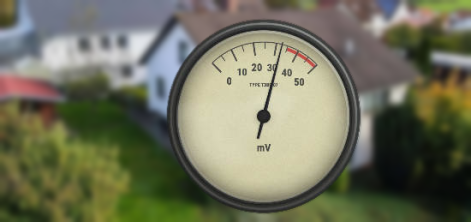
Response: 32.5 mV
